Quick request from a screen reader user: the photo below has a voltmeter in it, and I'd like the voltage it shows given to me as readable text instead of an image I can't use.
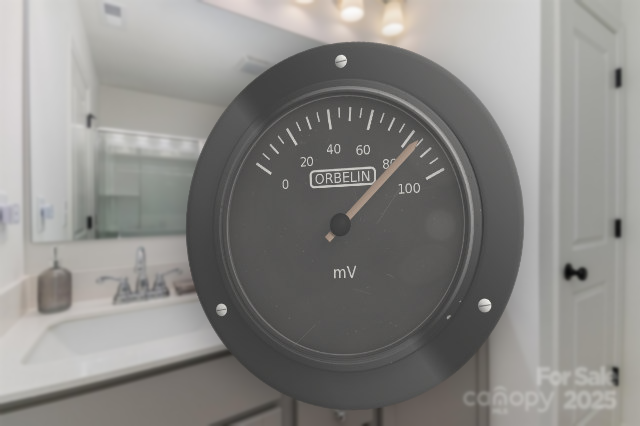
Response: 85 mV
